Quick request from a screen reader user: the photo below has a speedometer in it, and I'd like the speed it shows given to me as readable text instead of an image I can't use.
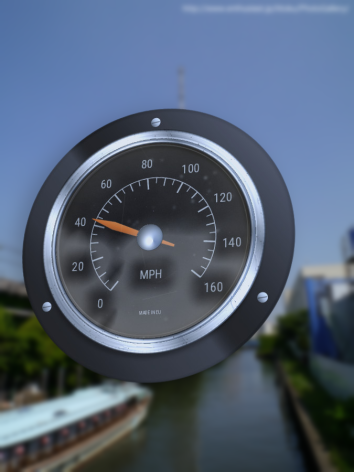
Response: 42.5 mph
